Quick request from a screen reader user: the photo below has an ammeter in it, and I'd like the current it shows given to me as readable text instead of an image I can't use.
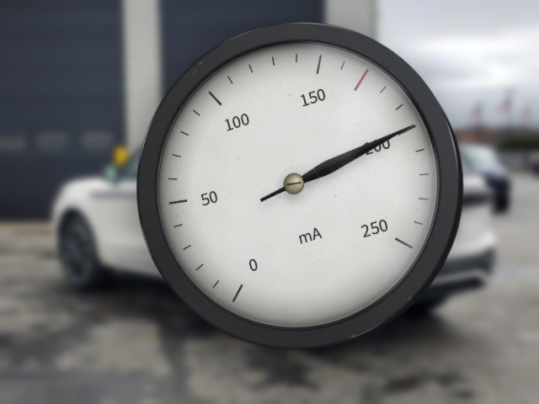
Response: 200 mA
